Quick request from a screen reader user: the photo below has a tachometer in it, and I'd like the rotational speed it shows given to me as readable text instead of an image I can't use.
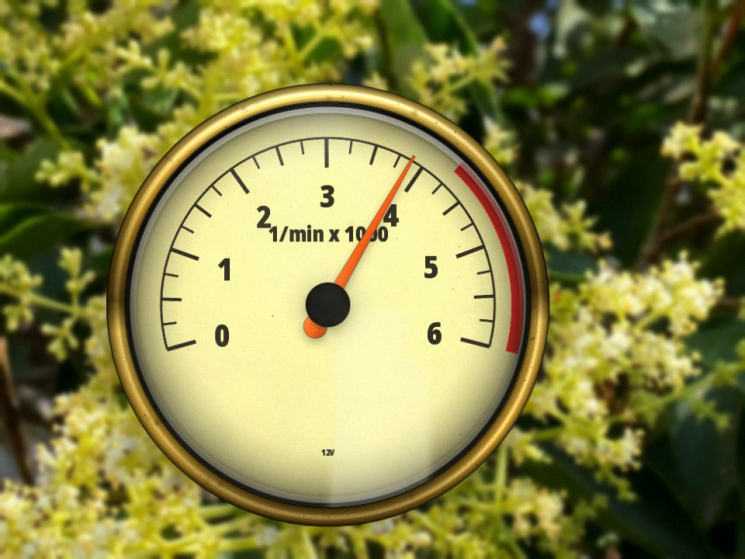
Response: 3875 rpm
